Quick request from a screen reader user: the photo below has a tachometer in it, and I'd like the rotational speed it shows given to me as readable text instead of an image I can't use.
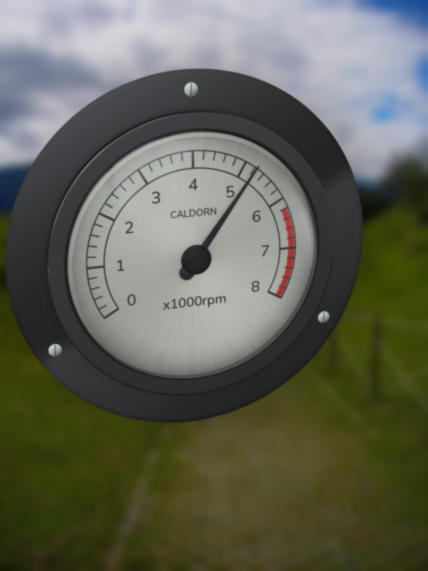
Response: 5200 rpm
